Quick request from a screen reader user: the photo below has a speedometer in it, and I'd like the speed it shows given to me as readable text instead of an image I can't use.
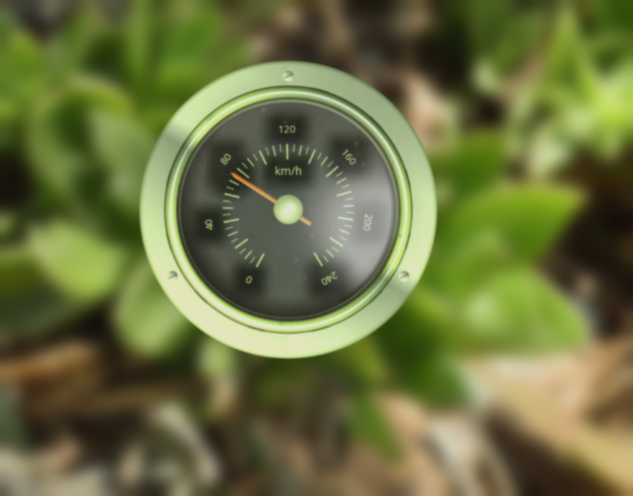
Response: 75 km/h
